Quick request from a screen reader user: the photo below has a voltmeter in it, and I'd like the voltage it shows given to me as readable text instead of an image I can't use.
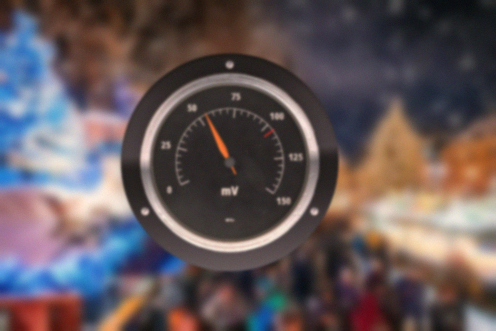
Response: 55 mV
